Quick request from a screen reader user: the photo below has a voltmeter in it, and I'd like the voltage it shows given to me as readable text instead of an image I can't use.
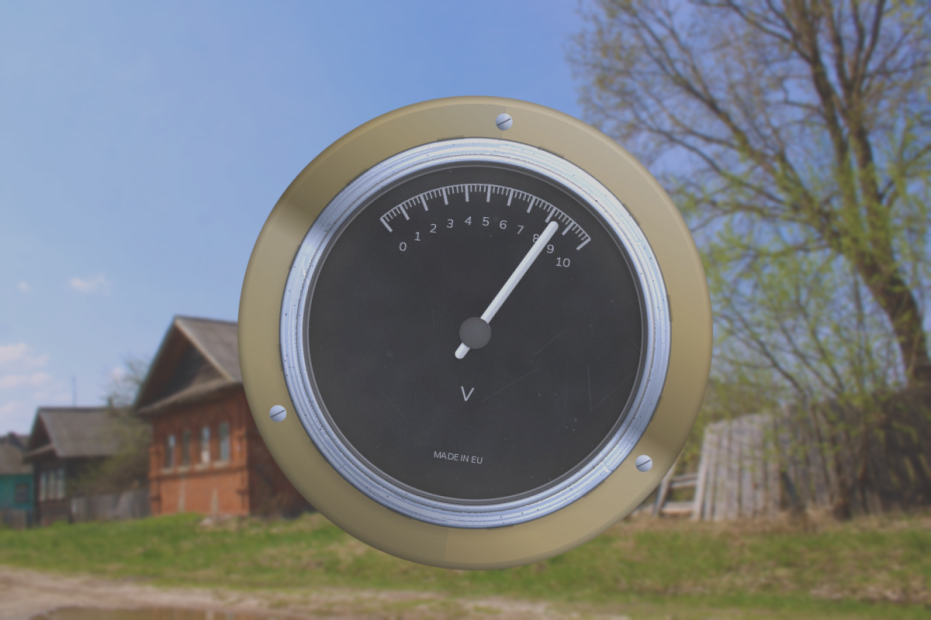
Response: 8.4 V
